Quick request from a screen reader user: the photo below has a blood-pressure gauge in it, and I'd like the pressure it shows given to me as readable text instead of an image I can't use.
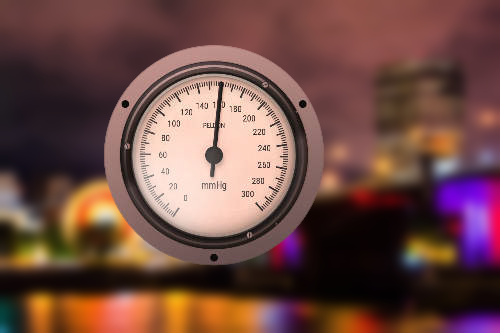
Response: 160 mmHg
